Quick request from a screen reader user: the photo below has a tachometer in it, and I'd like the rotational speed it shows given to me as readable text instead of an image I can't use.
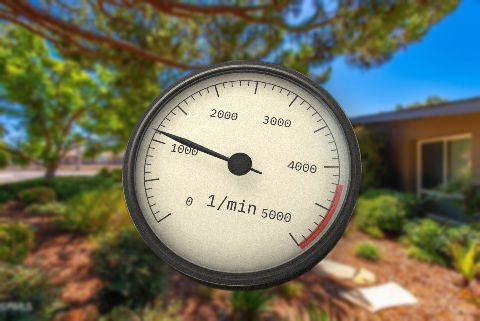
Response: 1100 rpm
